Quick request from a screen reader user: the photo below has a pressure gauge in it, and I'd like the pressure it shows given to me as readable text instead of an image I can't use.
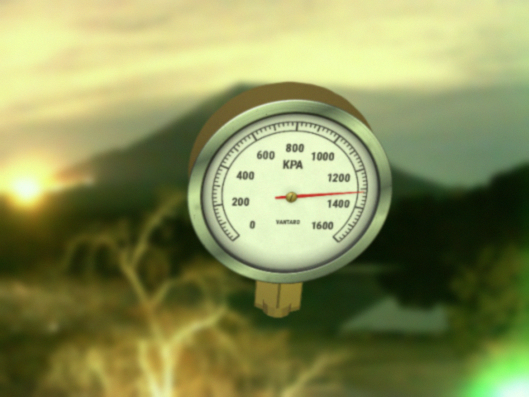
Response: 1300 kPa
